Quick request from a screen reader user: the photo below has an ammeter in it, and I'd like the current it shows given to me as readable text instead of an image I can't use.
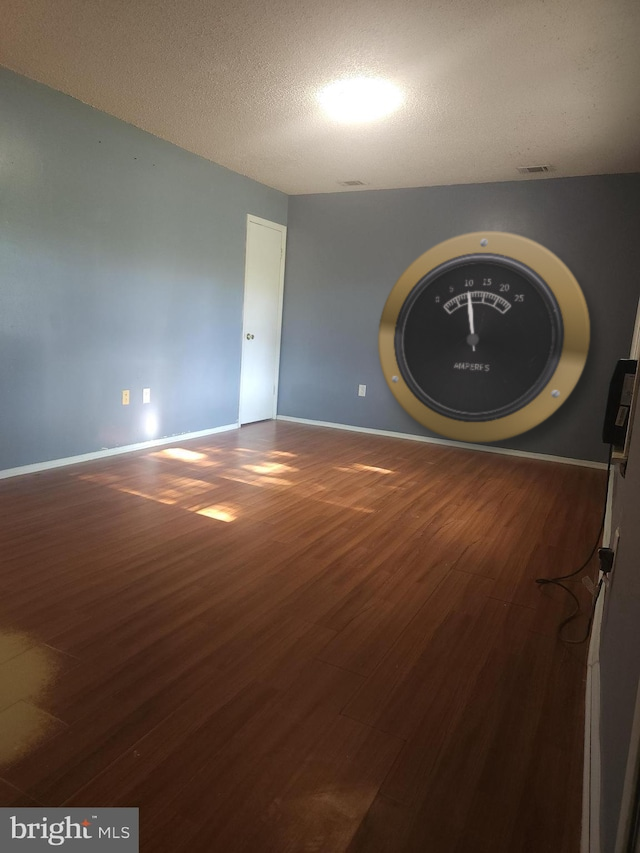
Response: 10 A
